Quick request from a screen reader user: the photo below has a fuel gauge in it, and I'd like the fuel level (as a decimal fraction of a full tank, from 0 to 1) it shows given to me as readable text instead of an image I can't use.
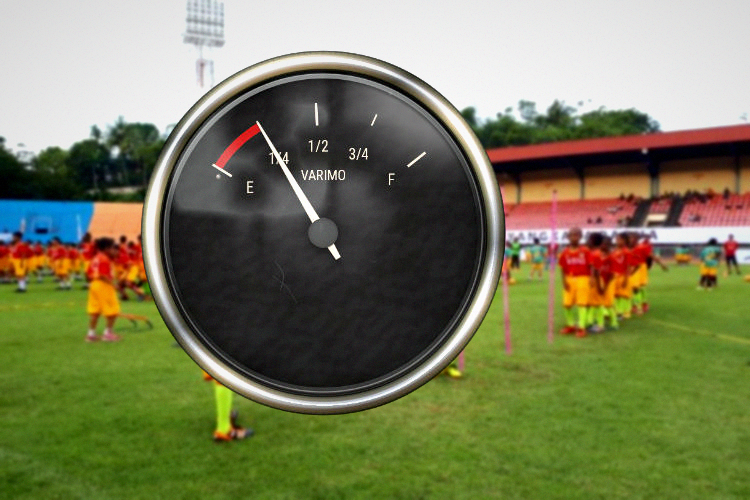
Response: 0.25
